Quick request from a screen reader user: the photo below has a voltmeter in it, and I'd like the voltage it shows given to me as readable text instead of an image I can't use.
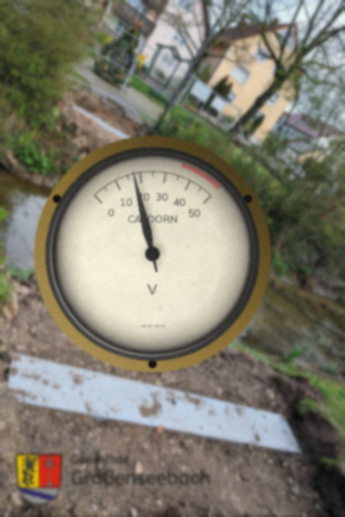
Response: 17.5 V
